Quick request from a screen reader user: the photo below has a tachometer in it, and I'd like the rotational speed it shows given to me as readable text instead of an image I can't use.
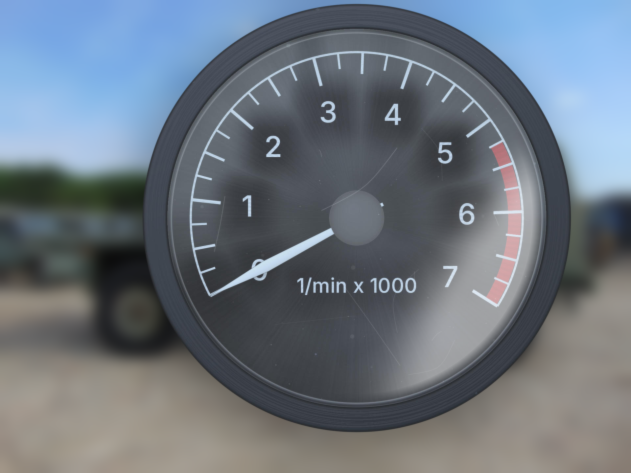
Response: 0 rpm
